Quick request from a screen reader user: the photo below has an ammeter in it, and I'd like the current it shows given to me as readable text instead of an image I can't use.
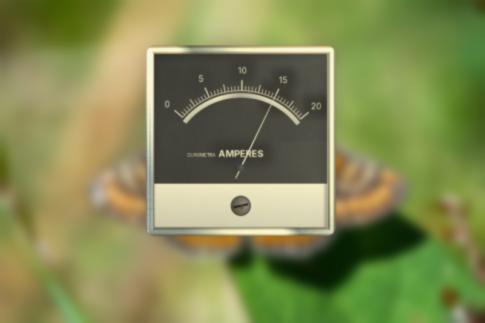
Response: 15 A
